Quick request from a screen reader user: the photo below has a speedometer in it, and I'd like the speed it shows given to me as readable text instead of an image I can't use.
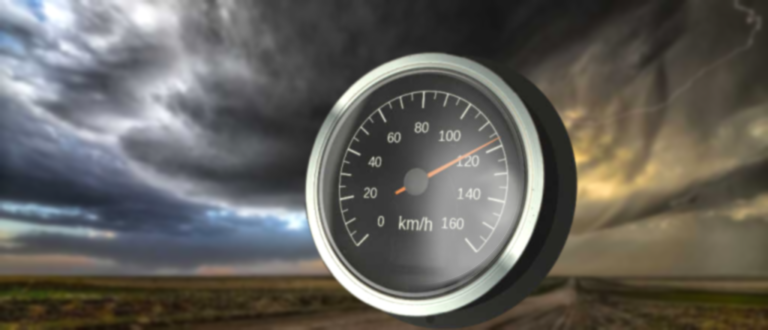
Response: 117.5 km/h
